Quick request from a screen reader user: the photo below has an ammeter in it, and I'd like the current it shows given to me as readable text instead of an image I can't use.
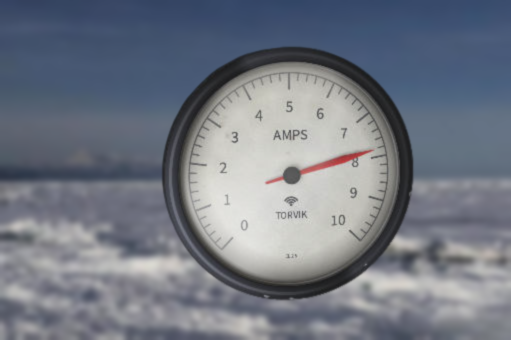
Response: 7.8 A
